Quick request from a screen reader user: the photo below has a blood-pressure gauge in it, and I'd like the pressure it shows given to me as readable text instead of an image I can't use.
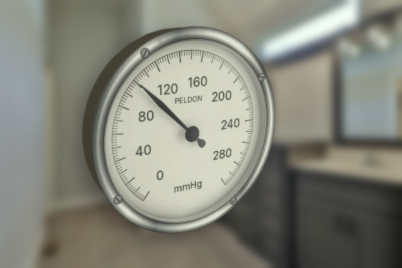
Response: 100 mmHg
